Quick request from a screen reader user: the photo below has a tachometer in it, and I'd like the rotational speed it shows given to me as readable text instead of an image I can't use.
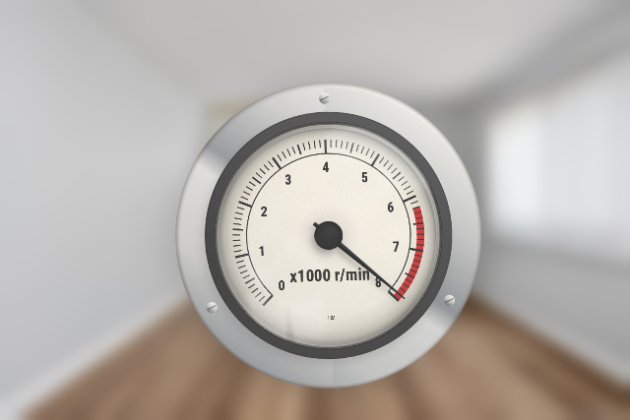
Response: 7900 rpm
